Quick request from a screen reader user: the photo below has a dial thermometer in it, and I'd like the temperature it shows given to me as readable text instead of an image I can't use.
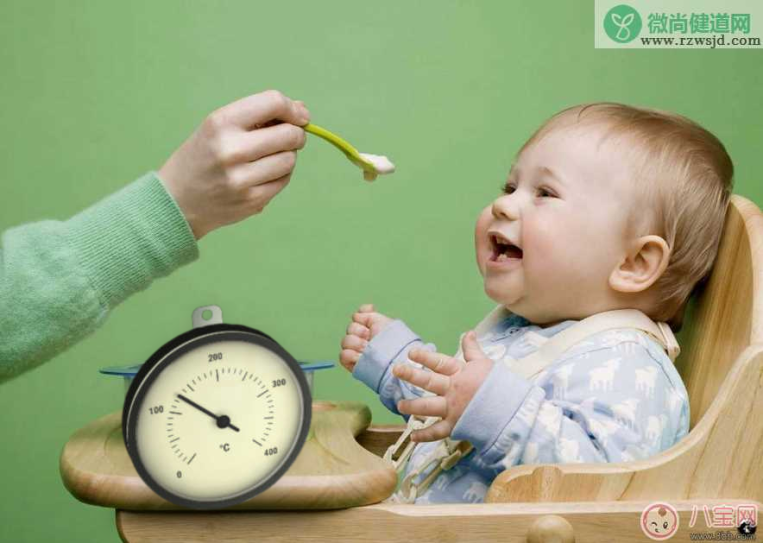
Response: 130 °C
